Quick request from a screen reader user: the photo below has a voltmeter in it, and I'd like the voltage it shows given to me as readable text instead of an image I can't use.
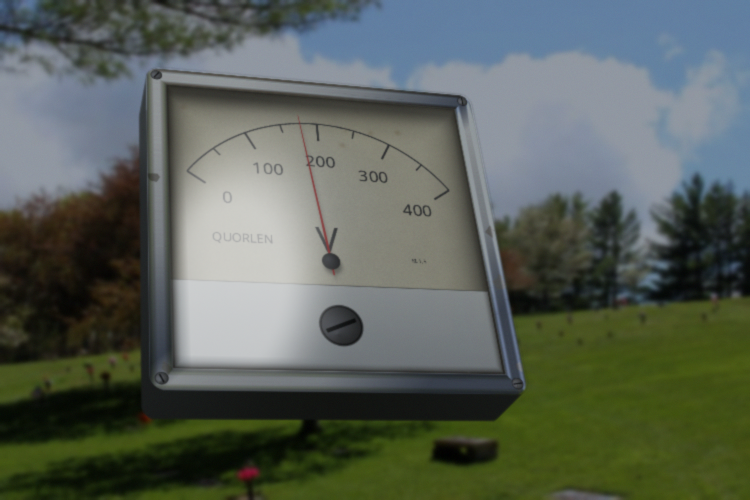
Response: 175 V
